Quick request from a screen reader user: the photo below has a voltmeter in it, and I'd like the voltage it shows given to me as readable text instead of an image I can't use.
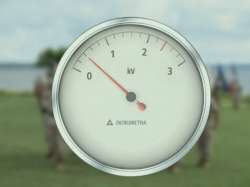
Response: 0.4 kV
